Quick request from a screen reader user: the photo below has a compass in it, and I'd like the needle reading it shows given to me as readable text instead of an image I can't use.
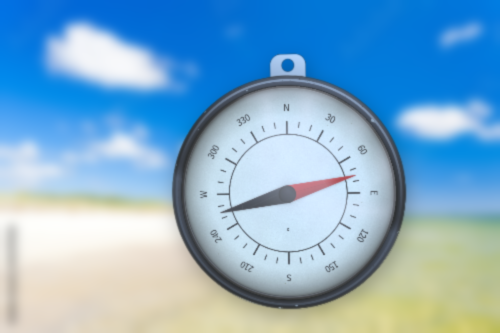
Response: 75 °
